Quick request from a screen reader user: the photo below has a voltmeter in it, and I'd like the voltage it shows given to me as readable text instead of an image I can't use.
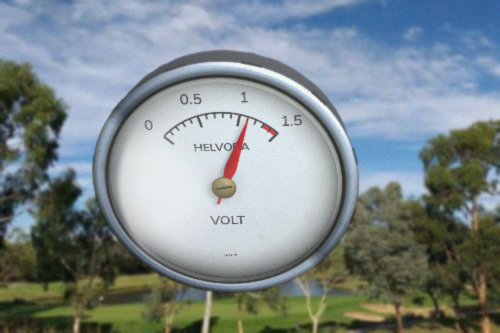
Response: 1.1 V
